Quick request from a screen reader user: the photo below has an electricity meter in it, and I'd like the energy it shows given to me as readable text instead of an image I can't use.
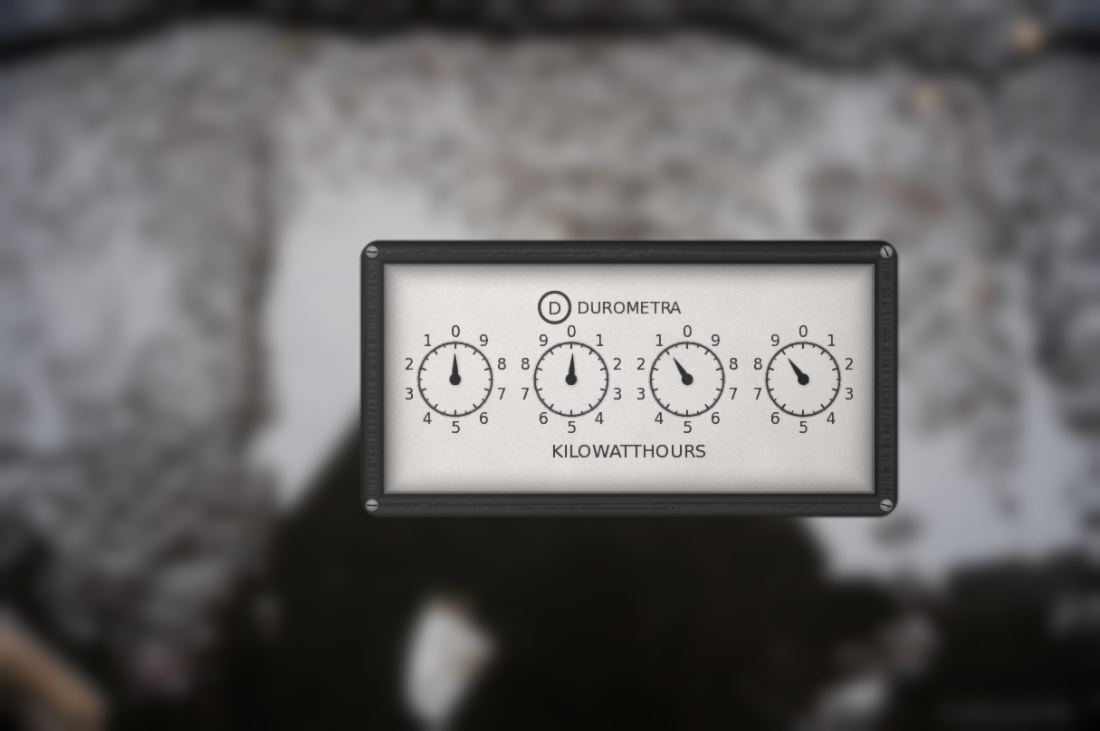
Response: 9 kWh
